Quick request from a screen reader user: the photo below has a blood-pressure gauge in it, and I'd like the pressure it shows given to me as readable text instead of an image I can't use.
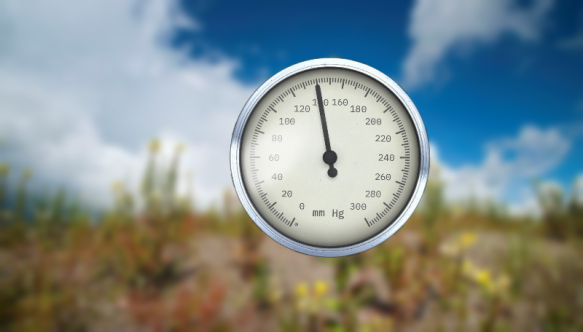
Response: 140 mmHg
